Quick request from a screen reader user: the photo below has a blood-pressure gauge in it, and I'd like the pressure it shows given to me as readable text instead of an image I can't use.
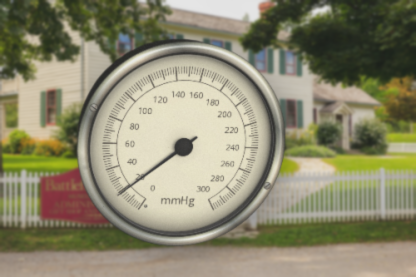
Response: 20 mmHg
